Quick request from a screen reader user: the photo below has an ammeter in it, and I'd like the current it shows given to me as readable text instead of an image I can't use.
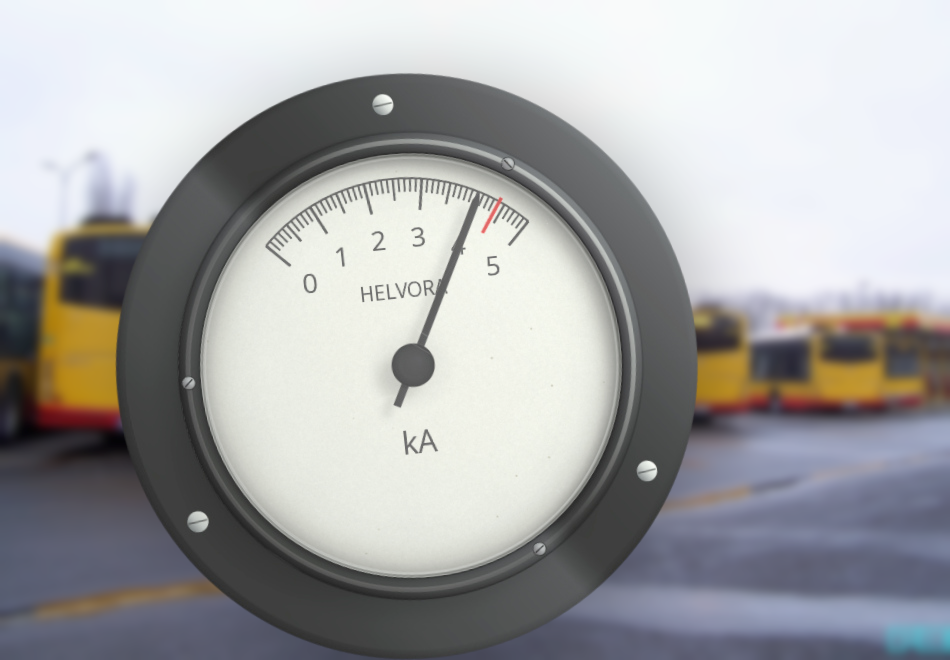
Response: 4 kA
